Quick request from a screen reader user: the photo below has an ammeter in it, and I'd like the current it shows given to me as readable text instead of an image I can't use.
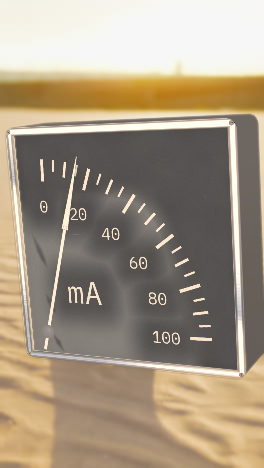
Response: 15 mA
